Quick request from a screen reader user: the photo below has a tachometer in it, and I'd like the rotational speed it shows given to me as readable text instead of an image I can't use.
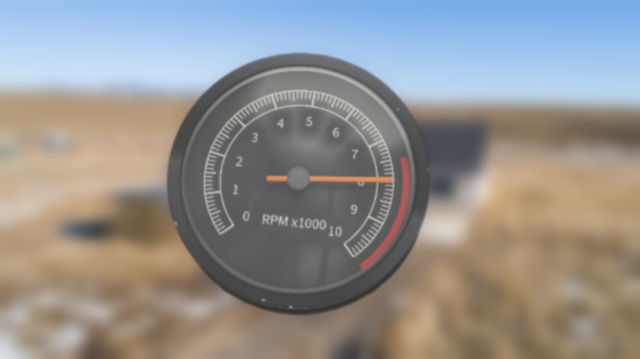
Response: 8000 rpm
